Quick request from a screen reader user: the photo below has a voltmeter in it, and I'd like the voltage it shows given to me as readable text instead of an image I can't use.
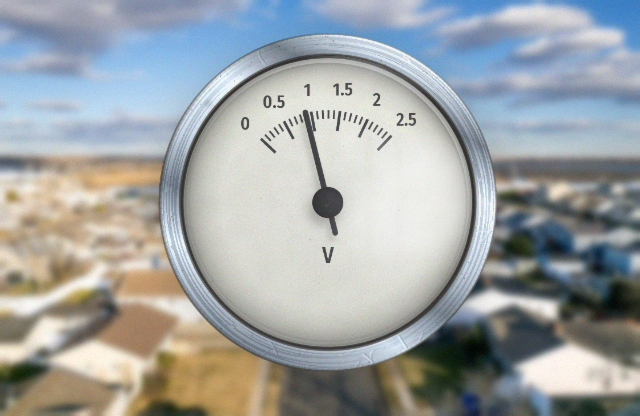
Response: 0.9 V
